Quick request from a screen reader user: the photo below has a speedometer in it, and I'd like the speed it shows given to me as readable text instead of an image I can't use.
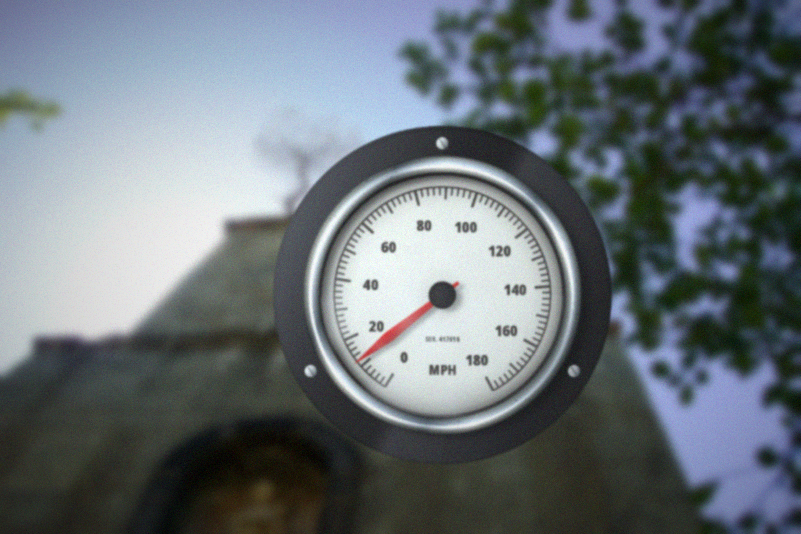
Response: 12 mph
